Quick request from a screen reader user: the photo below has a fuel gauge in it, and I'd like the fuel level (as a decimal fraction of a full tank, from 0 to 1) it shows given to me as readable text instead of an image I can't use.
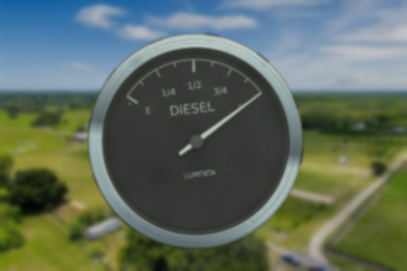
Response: 1
